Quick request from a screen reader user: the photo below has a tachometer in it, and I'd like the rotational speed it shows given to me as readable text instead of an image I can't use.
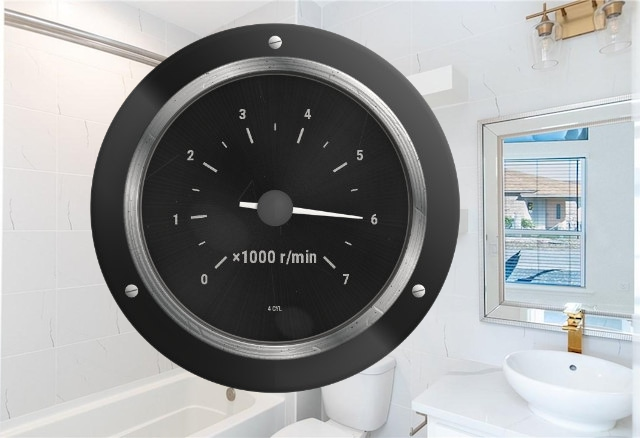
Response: 6000 rpm
